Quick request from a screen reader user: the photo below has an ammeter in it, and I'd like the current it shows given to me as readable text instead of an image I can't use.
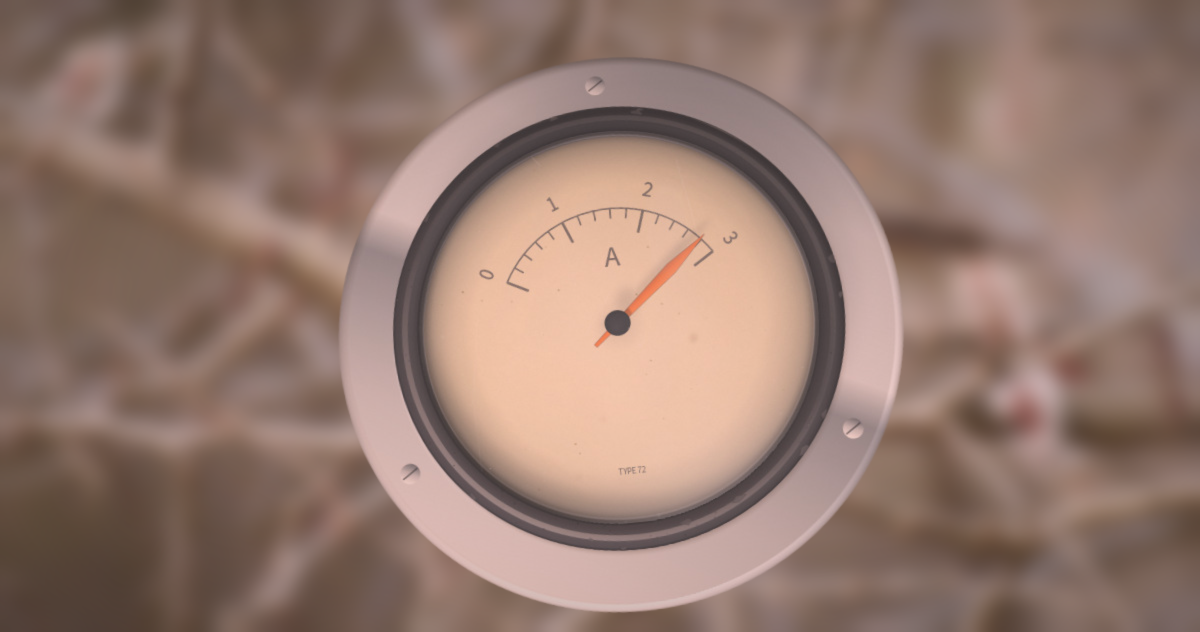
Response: 2.8 A
